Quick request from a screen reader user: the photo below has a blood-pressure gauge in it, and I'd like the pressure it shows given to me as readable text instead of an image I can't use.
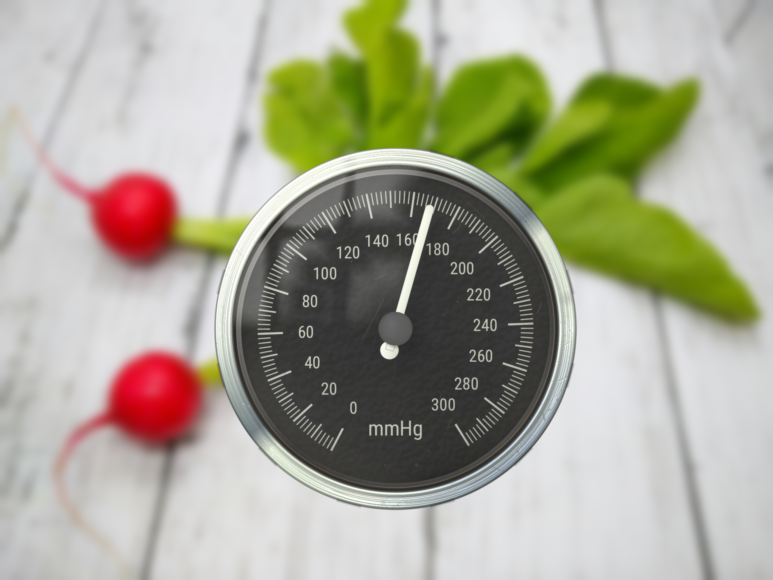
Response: 168 mmHg
